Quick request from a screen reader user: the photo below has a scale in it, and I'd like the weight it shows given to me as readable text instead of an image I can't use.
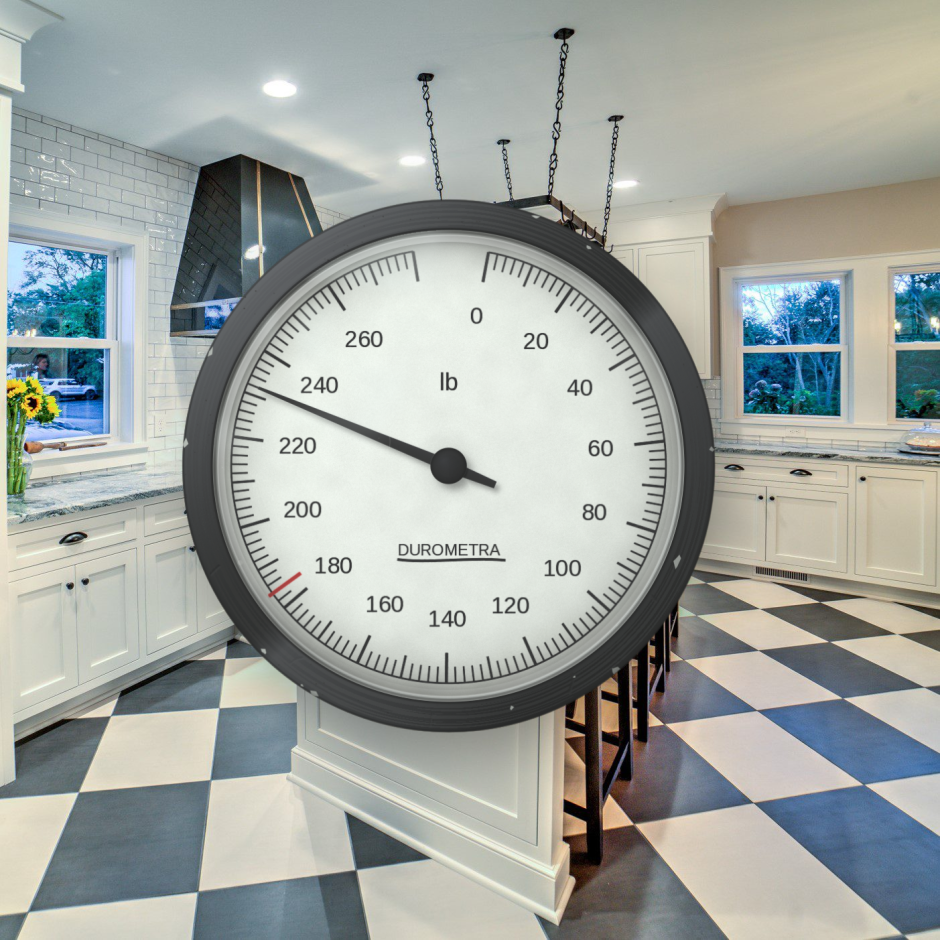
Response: 232 lb
